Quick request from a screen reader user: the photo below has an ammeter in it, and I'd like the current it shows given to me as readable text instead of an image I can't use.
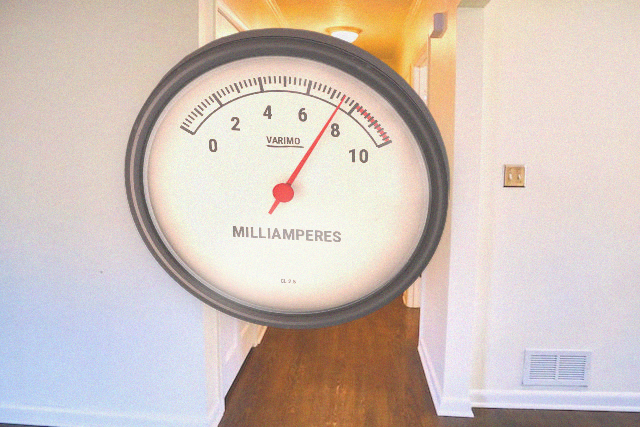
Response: 7.4 mA
